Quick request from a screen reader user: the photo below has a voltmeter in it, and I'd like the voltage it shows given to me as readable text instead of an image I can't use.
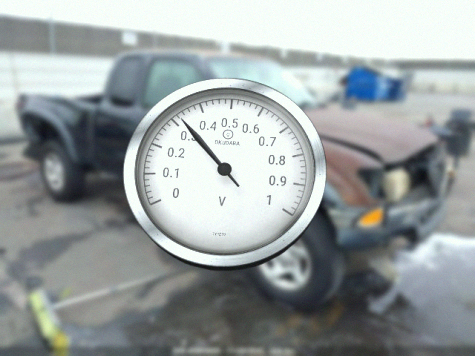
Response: 0.32 V
